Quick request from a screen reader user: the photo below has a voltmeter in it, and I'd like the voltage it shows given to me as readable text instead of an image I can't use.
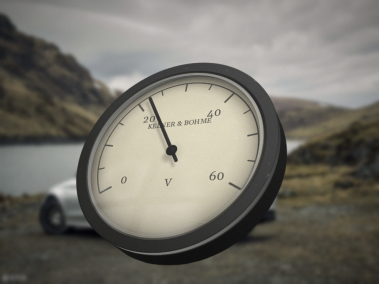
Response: 22.5 V
